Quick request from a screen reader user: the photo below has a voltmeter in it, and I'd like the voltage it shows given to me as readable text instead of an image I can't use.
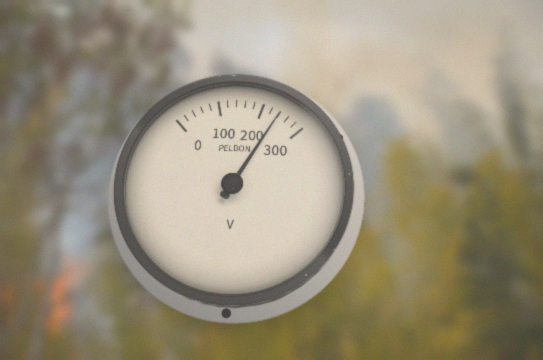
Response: 240 V
